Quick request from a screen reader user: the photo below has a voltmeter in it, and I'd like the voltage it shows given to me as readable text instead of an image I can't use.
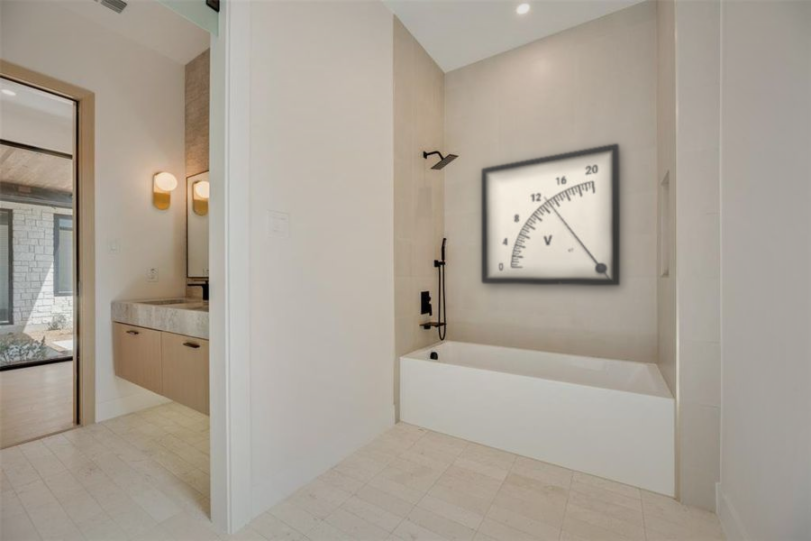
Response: 13 V
